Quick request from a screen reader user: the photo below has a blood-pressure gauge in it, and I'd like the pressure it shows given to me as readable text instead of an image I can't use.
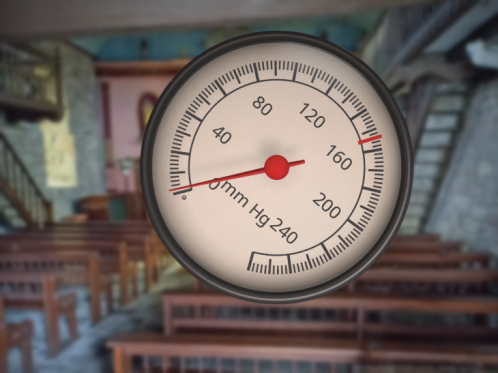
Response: 2 mmHg
